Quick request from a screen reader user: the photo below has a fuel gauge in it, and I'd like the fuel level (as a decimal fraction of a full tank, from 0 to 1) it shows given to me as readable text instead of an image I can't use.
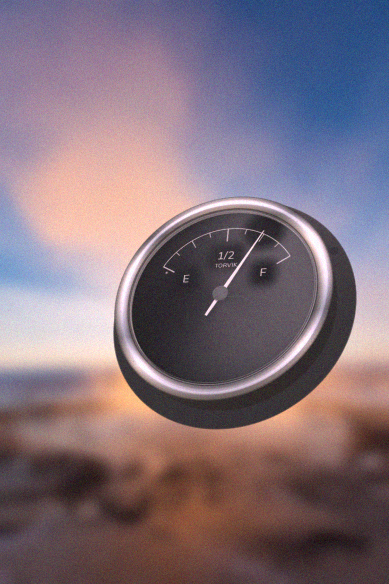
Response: 0.75
